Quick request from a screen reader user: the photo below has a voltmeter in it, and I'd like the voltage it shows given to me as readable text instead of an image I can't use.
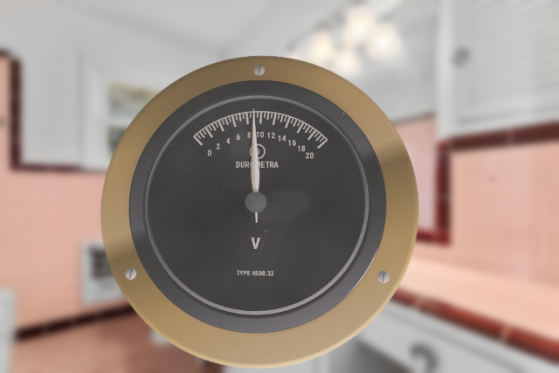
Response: 9 V
